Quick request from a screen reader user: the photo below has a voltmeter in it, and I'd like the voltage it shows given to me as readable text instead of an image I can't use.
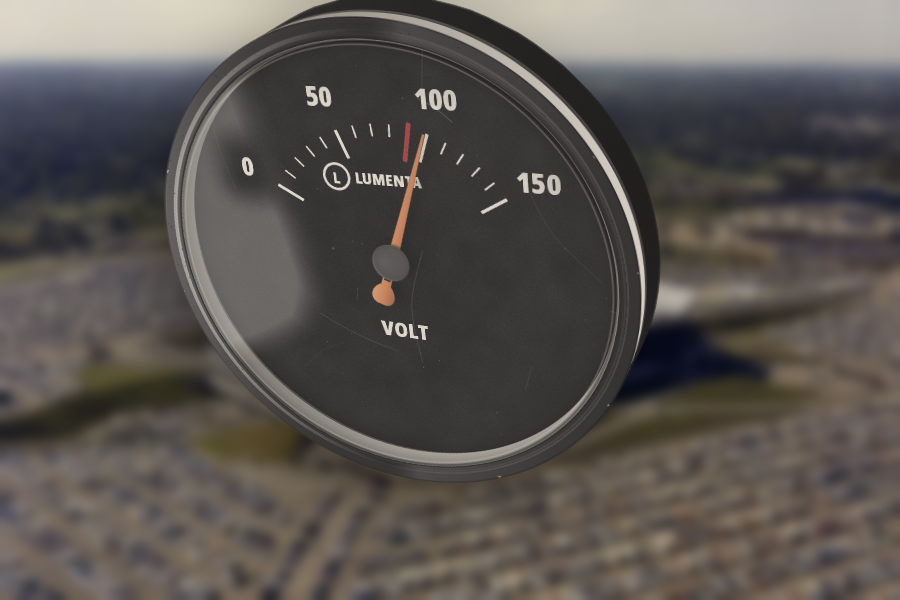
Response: 100 V
